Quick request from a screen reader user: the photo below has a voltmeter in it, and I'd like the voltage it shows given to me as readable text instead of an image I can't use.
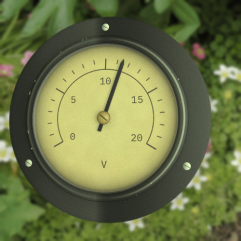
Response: 11.5 V
